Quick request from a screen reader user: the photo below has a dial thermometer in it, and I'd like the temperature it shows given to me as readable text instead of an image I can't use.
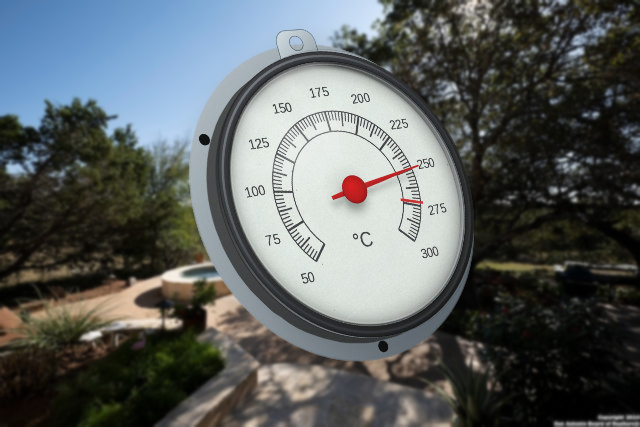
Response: 250 °C
